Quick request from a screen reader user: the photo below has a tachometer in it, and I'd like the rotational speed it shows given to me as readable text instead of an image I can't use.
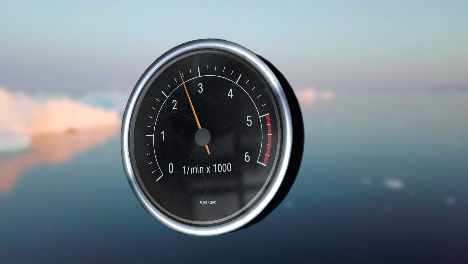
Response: 2600 rpm
